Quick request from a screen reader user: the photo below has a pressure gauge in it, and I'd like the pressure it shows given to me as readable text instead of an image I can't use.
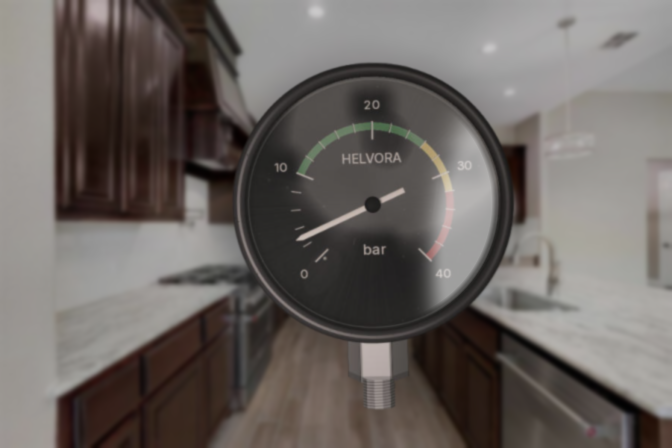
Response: 3 bar
